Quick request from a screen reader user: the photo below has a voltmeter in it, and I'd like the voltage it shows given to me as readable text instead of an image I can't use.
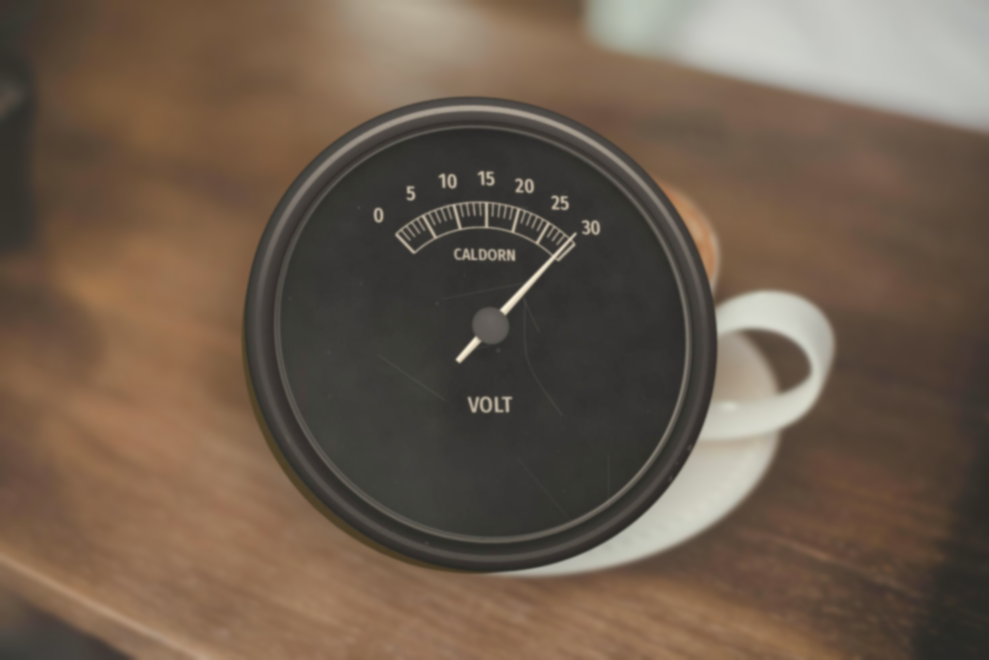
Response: 29 V
